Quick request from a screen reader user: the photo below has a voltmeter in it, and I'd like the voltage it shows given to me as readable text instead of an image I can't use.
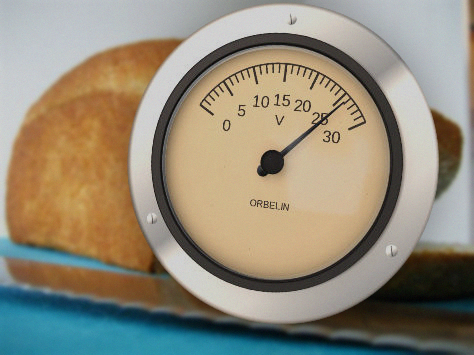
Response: 26 V
